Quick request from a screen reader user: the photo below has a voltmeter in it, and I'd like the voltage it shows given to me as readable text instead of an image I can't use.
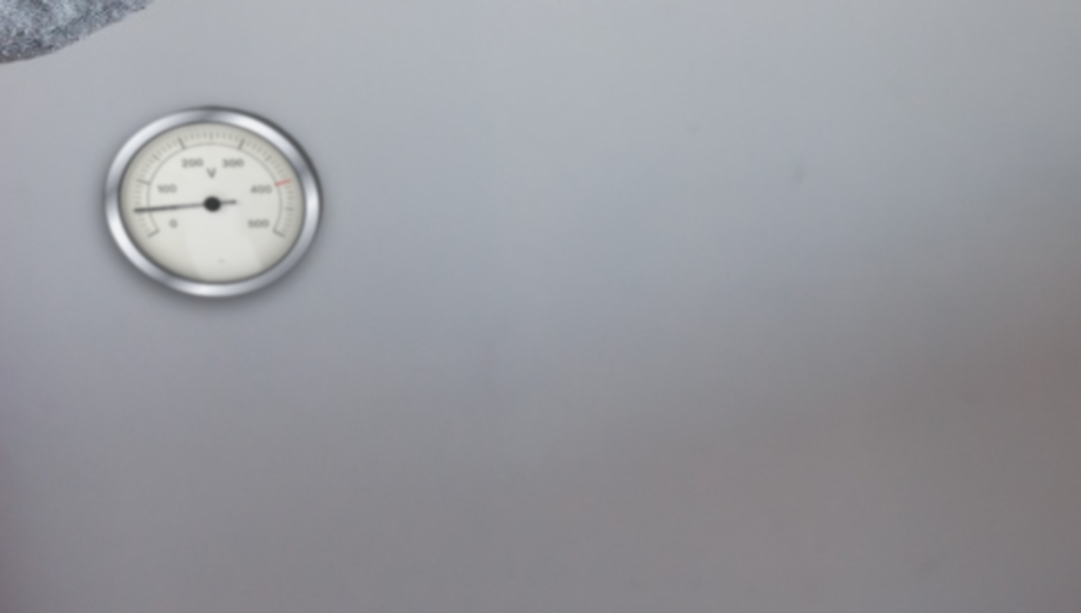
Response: 50 V
